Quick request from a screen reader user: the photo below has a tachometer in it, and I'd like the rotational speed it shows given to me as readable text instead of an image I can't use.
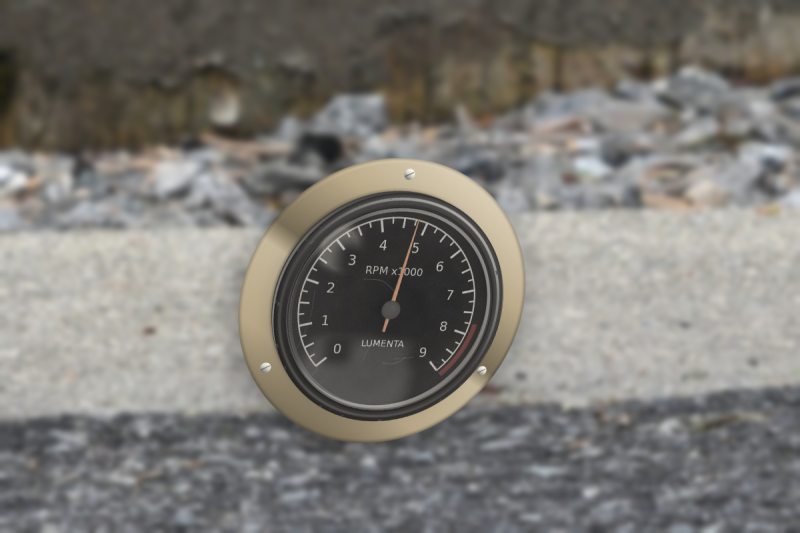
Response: 4750 rpm
